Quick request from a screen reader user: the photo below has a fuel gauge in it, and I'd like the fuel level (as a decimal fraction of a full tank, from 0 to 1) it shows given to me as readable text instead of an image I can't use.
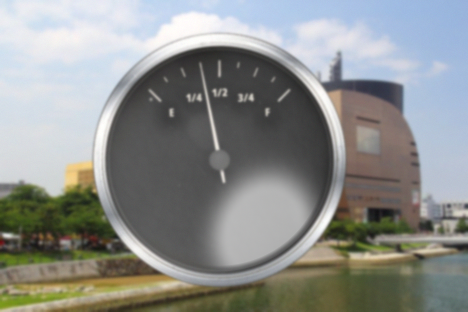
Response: 0.375
